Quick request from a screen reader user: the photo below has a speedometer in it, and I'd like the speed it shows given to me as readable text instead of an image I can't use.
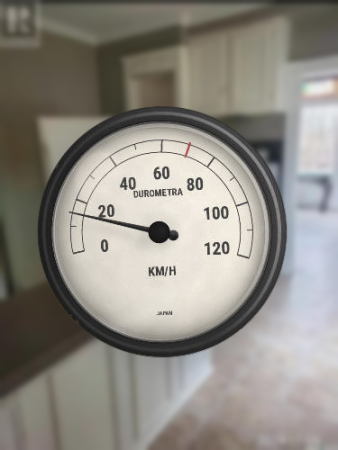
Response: 15 km/h
